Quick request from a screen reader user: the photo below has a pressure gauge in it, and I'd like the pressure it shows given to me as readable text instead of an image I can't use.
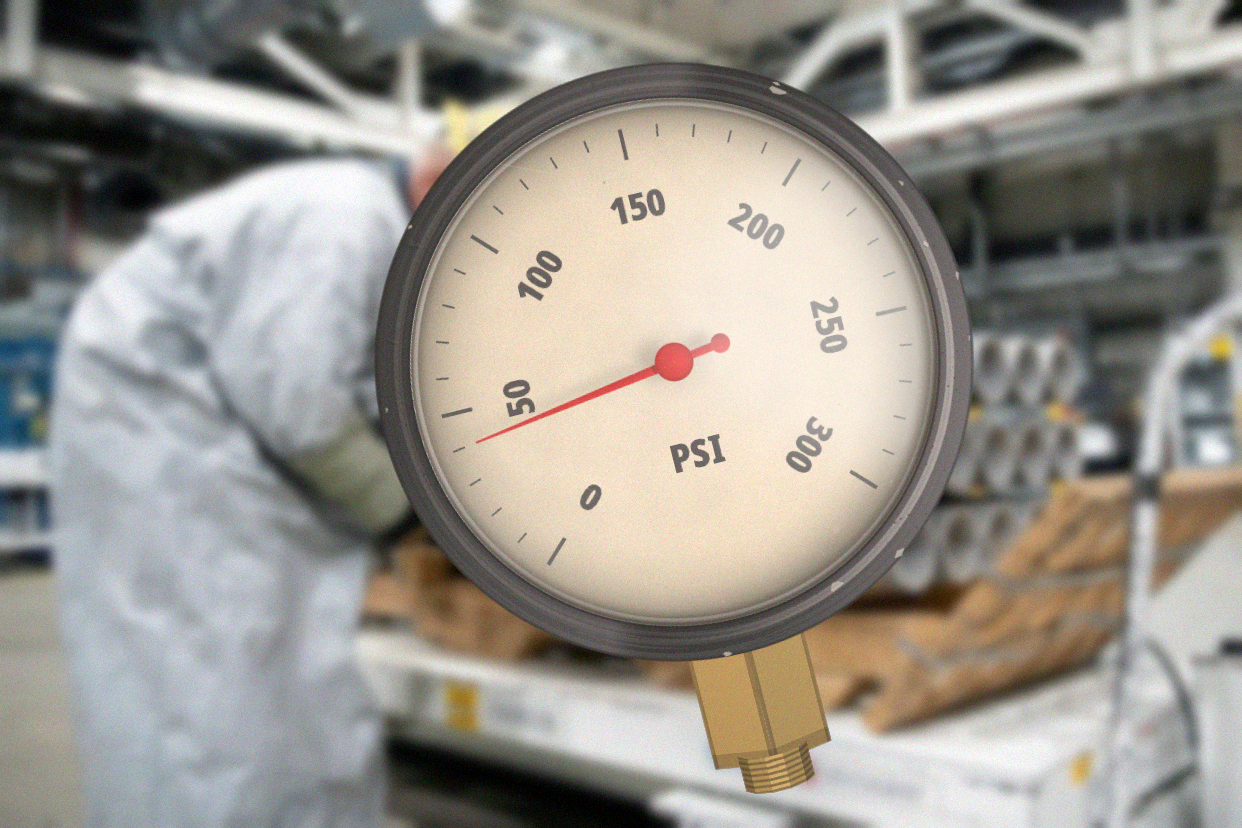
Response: 40 psi
